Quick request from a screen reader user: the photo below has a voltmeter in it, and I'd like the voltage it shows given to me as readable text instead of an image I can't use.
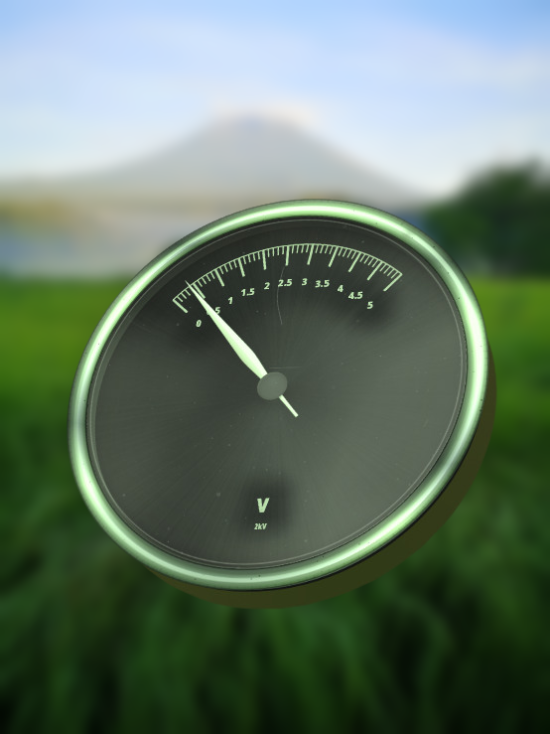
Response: 0.4 V
